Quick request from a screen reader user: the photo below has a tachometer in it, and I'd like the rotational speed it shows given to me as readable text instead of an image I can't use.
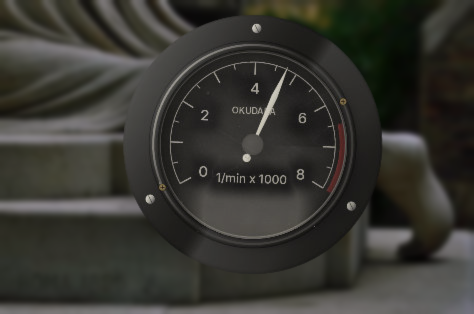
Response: 4750 rpm
